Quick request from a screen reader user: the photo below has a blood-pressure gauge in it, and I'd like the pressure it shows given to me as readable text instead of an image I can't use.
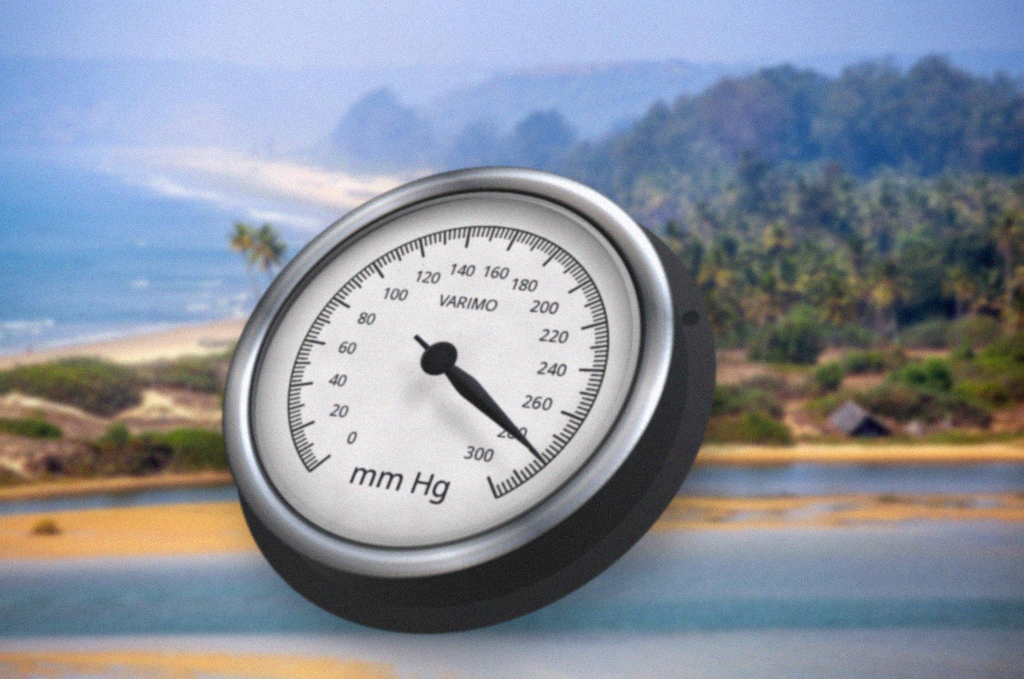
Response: 280 mmHg
